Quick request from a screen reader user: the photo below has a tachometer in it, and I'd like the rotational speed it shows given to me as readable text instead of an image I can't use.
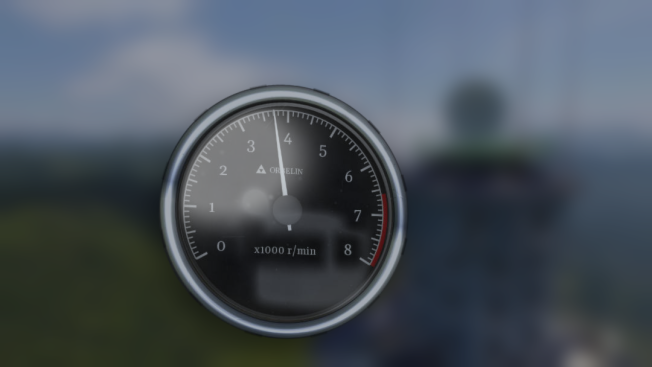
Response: 3700 rpm
